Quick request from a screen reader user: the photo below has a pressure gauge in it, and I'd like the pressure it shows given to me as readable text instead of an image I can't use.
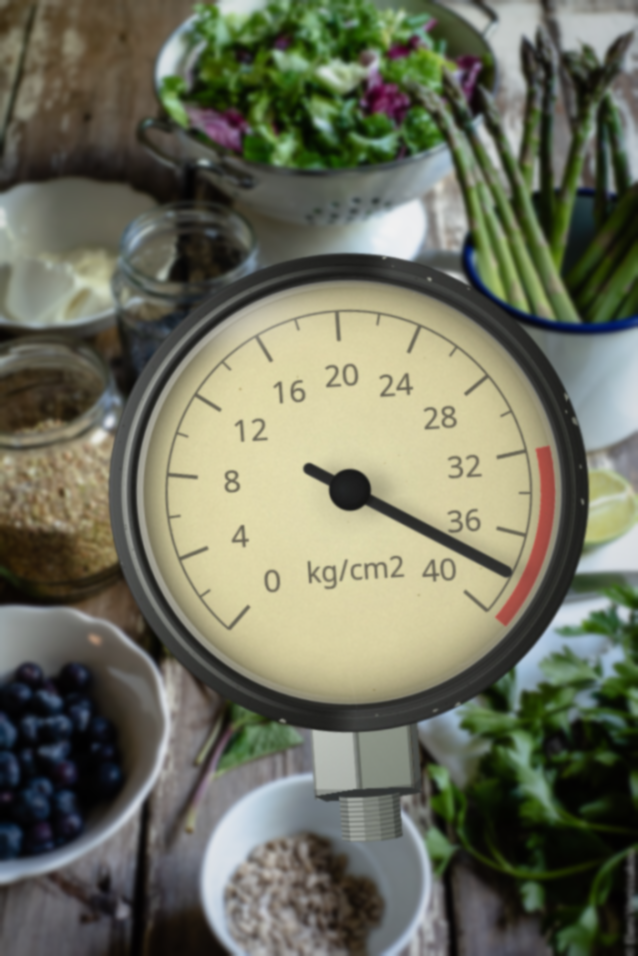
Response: 38 kg/cm²
